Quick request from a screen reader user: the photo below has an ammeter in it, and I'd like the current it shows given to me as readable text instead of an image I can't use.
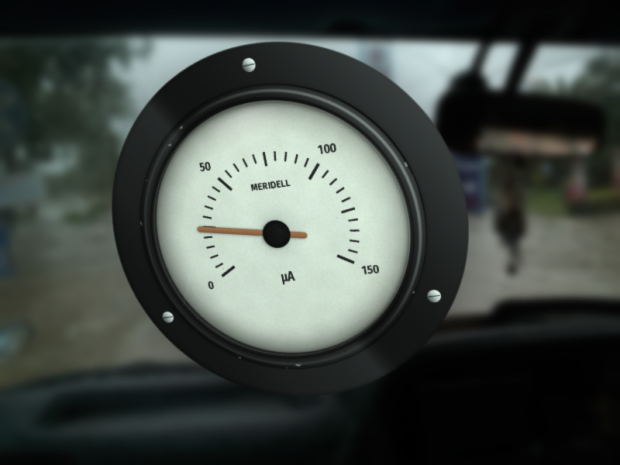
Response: 25 µA
